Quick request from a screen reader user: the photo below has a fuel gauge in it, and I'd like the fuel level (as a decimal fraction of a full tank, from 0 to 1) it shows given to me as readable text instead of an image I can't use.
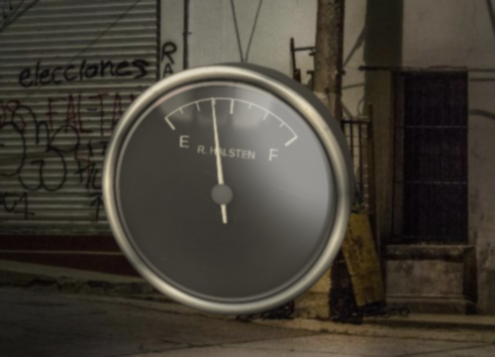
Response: 0.375
